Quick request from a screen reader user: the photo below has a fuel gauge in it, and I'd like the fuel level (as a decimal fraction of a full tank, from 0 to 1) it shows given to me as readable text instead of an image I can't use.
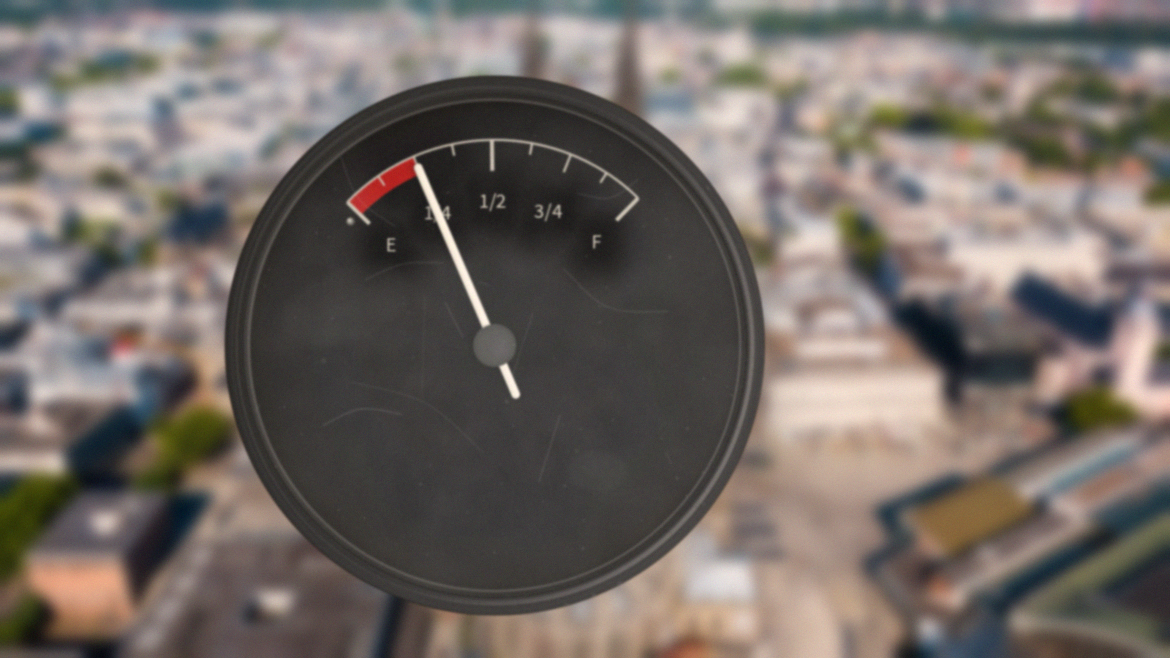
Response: 0.25
